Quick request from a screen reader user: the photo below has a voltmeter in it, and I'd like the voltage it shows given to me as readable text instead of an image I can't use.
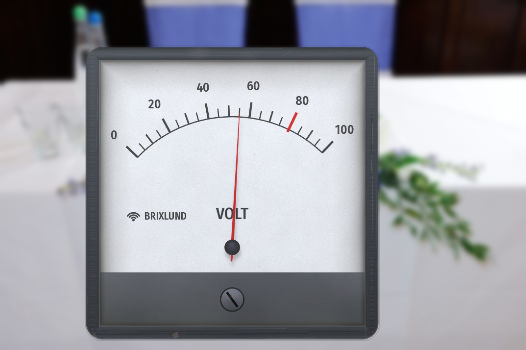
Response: 55 V
